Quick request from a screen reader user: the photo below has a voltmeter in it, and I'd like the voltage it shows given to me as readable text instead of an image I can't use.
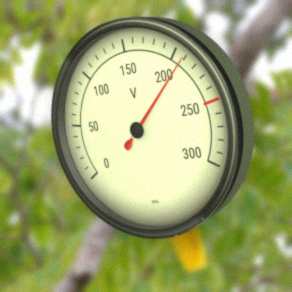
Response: 210 V
